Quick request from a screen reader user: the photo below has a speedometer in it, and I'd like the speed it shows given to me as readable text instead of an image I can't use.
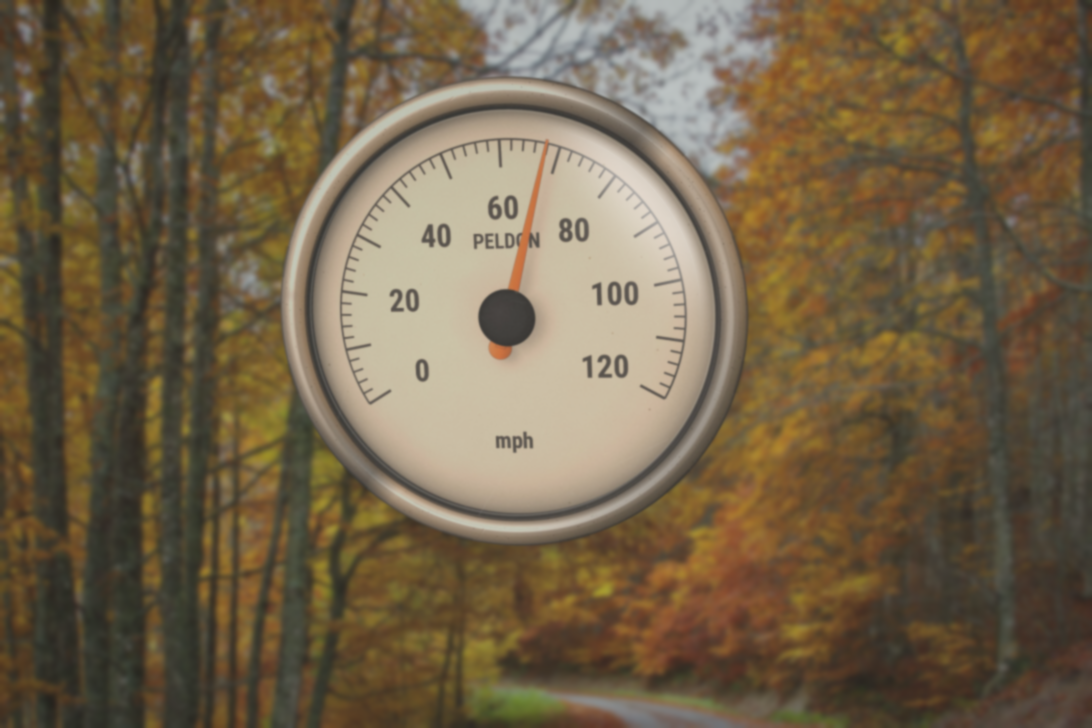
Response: 68 mph
